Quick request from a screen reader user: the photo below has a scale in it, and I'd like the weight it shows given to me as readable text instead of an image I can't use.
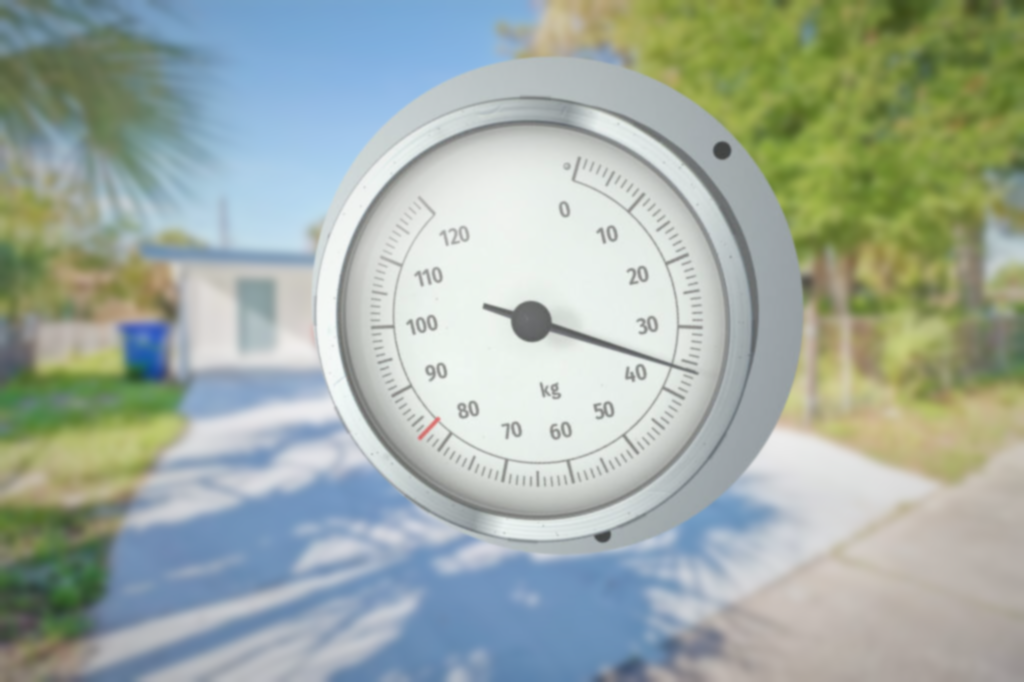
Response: 36 kg
